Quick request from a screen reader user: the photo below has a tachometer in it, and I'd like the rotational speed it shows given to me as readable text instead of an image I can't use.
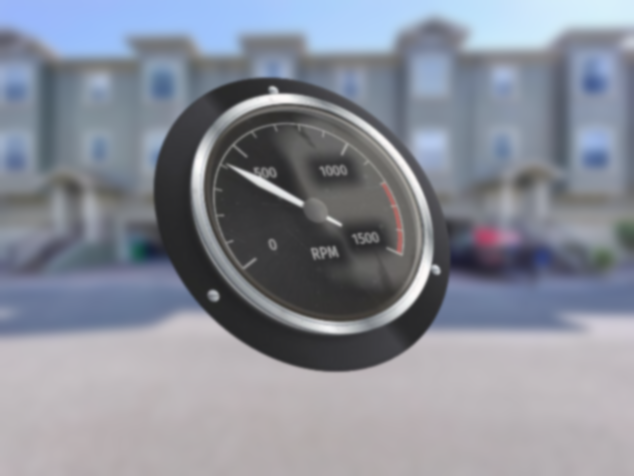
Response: 400 rpm
